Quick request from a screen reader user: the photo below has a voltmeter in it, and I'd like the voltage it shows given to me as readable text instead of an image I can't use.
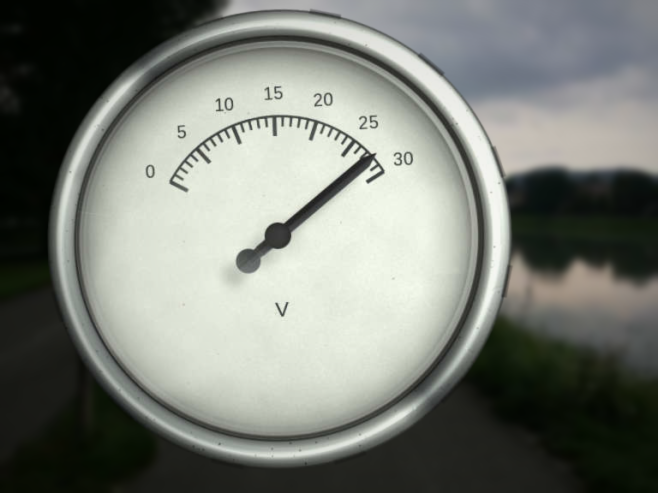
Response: 28 V
